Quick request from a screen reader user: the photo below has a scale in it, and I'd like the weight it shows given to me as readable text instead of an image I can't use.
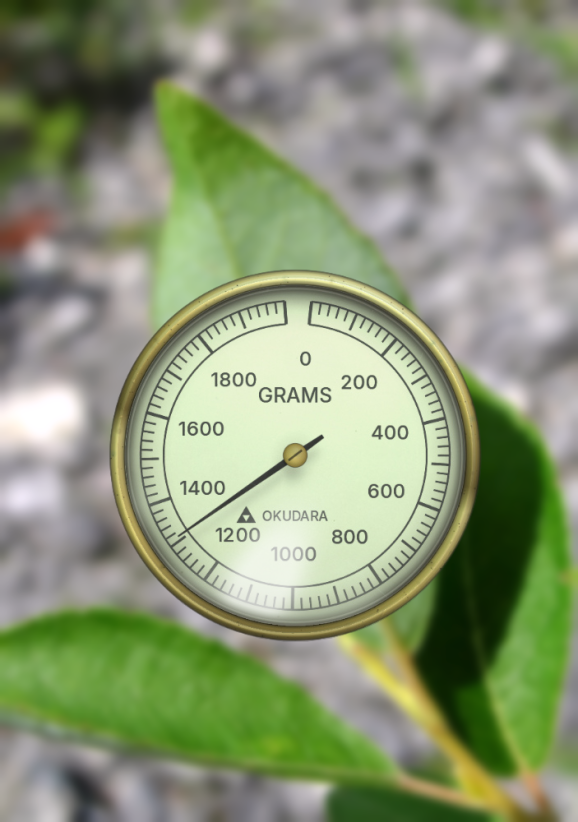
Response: 1310 g
